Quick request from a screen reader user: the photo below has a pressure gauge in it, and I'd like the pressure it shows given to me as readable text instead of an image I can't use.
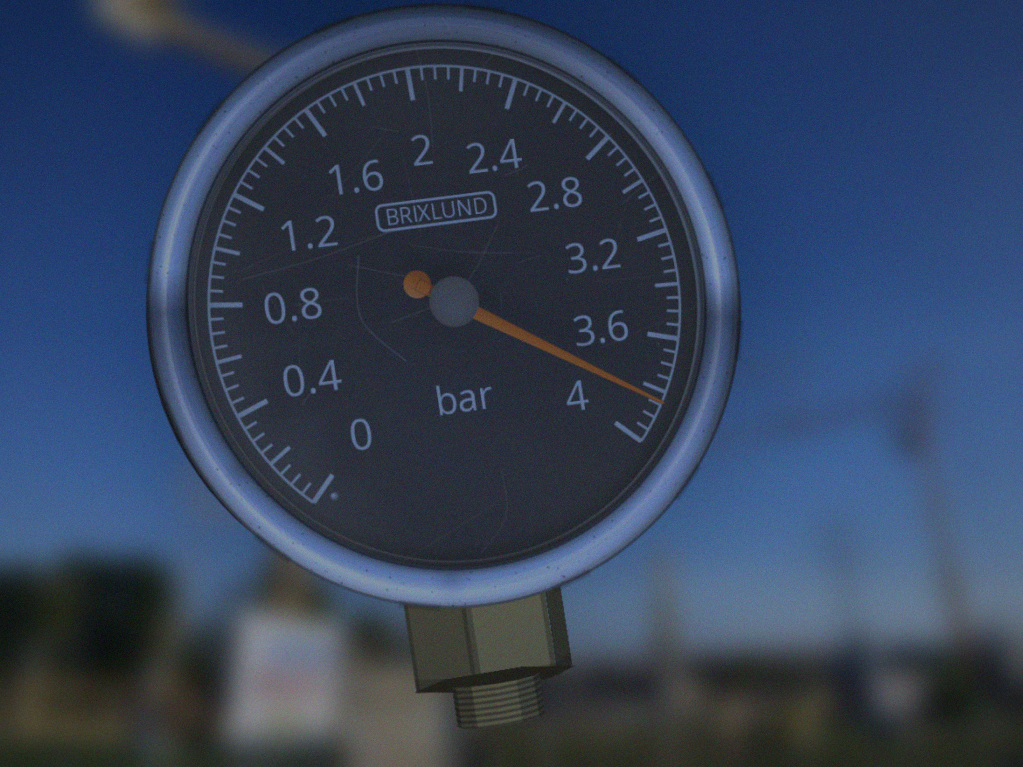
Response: 3.85 bar
